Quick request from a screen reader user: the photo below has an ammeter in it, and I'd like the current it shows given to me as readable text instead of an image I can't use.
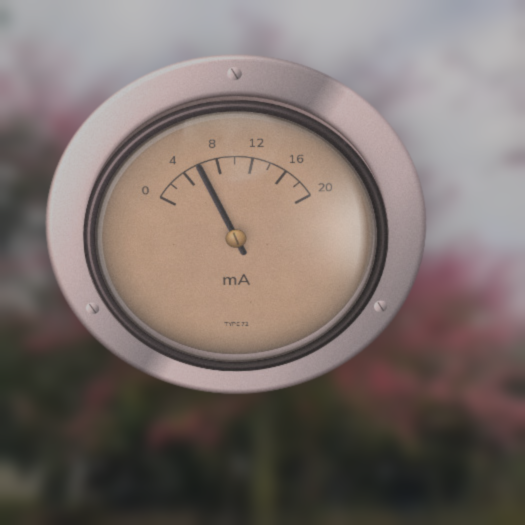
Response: 6 mA
